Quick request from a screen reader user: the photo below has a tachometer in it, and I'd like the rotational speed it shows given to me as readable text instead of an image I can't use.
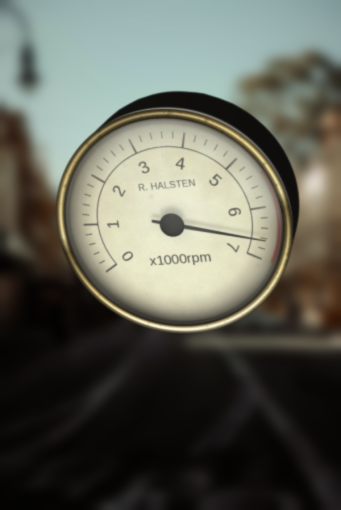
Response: 6600 rpm
